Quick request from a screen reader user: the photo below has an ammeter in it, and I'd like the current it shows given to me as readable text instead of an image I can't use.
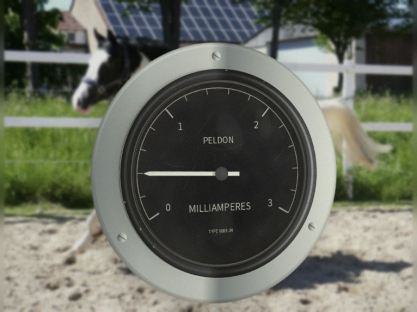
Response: 0.4 mA
